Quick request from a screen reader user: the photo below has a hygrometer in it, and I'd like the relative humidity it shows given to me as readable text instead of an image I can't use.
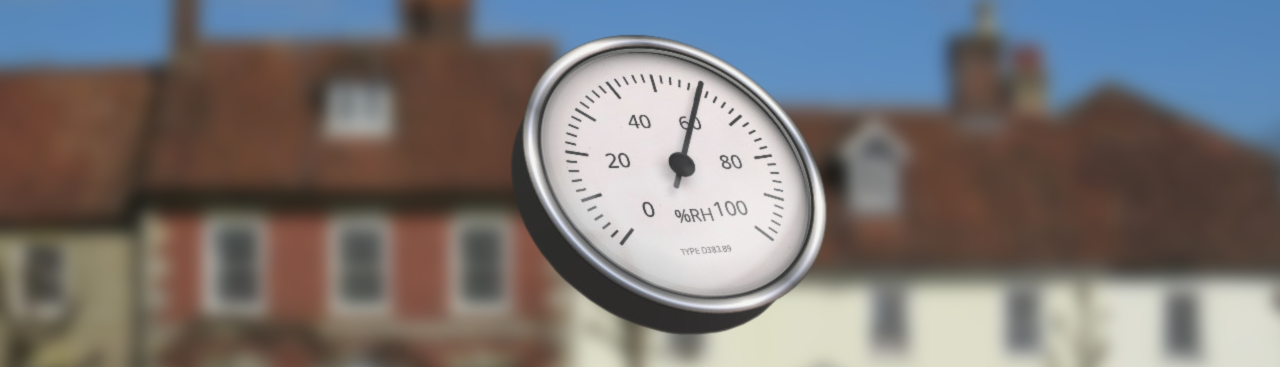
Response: 60 %
